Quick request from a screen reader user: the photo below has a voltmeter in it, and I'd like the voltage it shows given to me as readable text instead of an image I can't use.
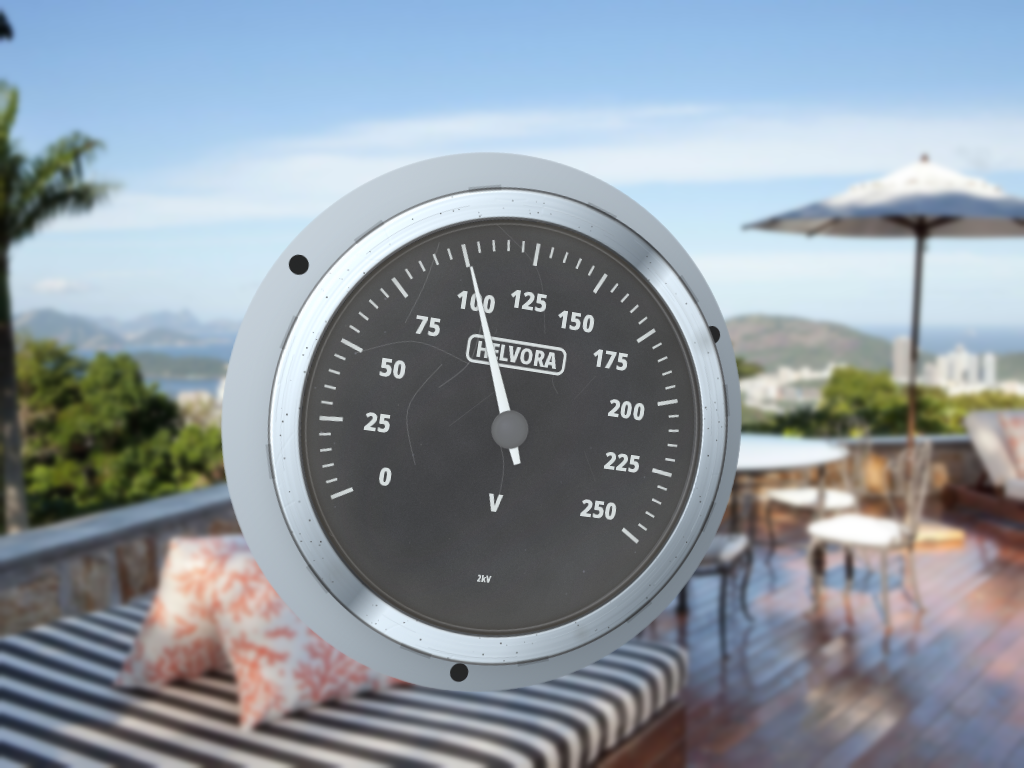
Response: 100 V
